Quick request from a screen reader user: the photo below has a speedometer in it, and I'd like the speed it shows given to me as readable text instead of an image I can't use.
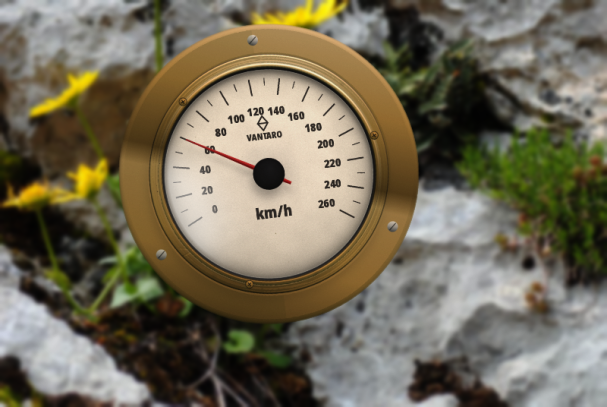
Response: 60 km/h
